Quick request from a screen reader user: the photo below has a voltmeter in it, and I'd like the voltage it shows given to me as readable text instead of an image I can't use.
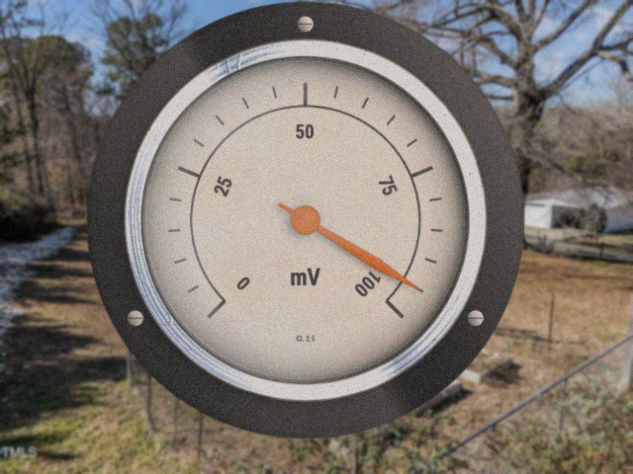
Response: 95 mV
